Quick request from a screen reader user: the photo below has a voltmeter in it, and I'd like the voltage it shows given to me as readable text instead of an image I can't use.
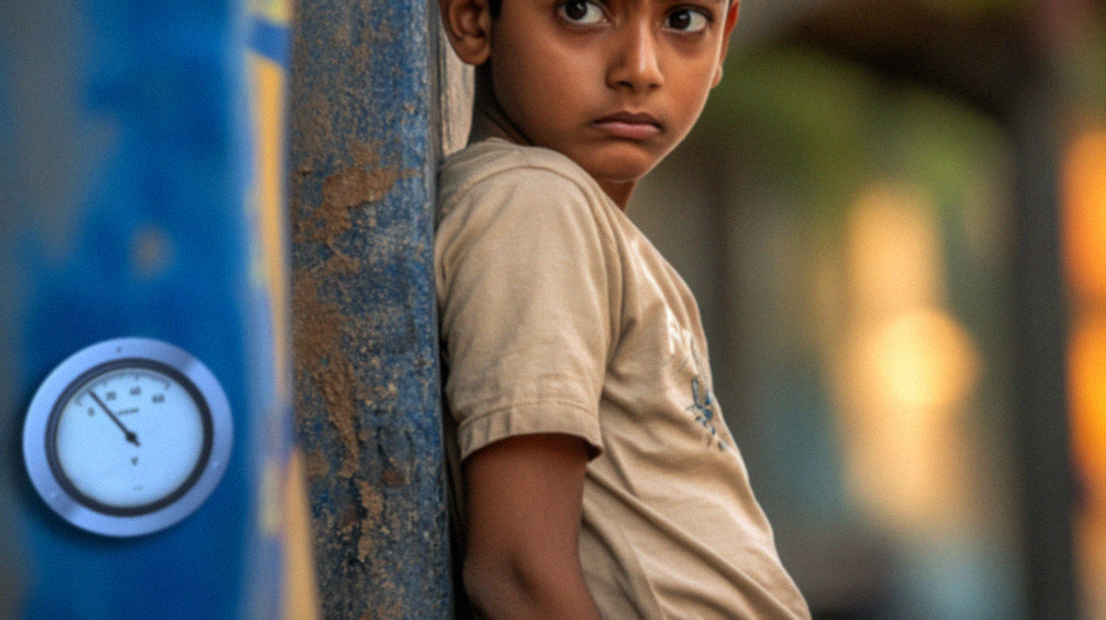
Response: 10 V
